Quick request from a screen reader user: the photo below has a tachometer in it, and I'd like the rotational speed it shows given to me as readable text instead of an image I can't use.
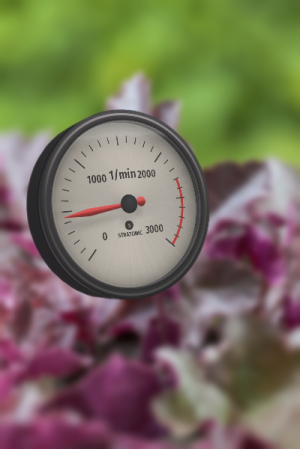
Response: 450 rpm
